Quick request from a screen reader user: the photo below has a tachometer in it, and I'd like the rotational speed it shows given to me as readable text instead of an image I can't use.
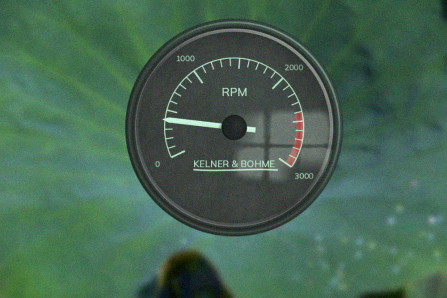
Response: 400 rpm
